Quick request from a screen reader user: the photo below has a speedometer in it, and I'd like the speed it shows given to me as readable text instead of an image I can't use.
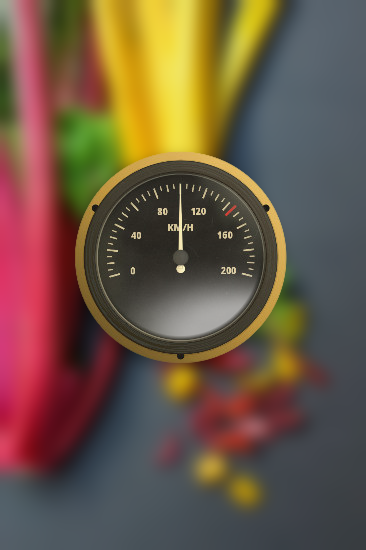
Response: 100 km/h
